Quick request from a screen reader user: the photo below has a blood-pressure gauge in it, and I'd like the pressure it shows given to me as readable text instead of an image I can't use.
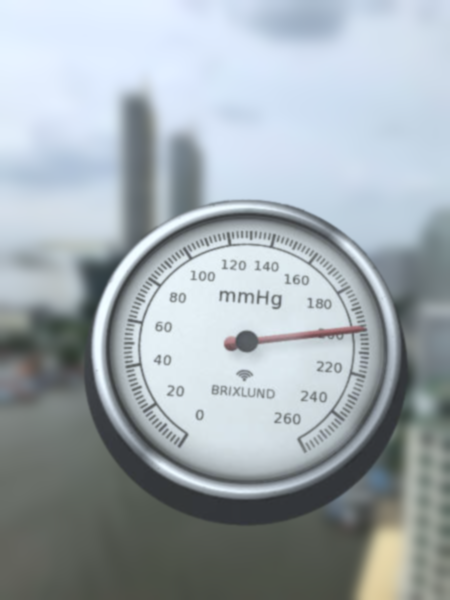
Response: 200 mmHg
